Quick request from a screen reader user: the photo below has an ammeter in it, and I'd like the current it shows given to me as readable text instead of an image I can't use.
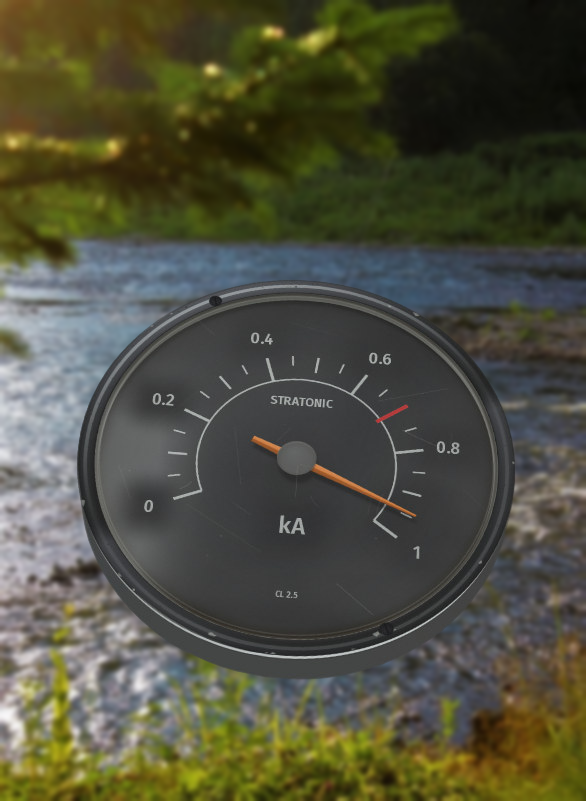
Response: 0.95 kA
